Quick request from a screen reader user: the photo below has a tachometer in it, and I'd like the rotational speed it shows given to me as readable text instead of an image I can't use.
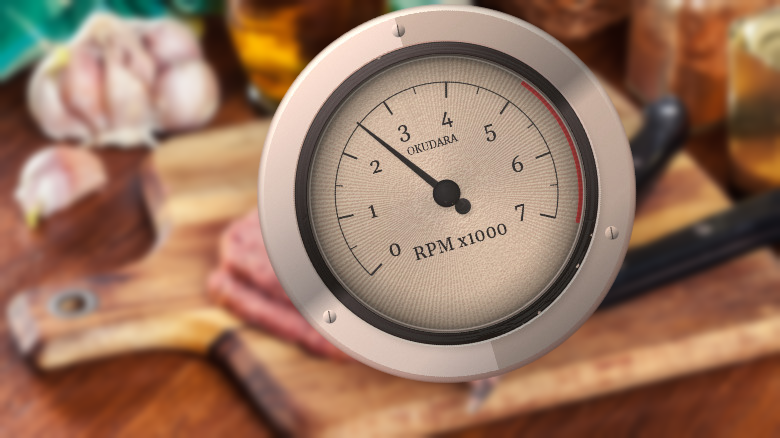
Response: 2500 rpm
